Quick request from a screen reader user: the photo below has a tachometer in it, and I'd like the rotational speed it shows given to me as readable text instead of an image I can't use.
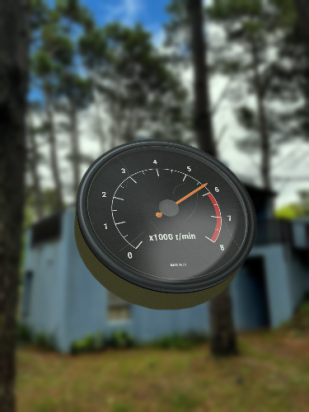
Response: 5750 rpm
